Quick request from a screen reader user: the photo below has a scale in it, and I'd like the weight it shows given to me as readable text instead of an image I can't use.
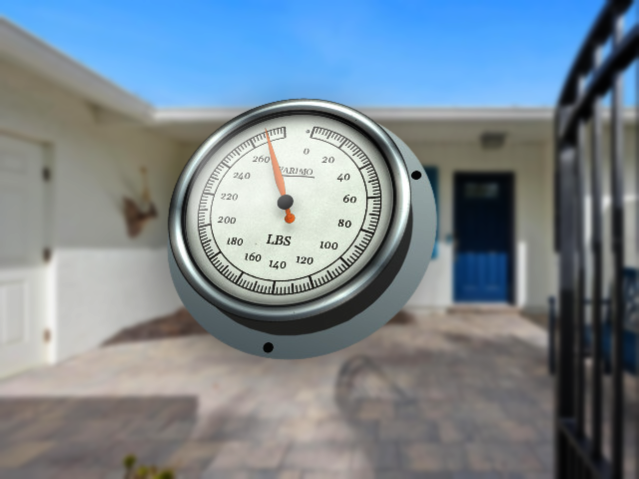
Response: 270 lb
